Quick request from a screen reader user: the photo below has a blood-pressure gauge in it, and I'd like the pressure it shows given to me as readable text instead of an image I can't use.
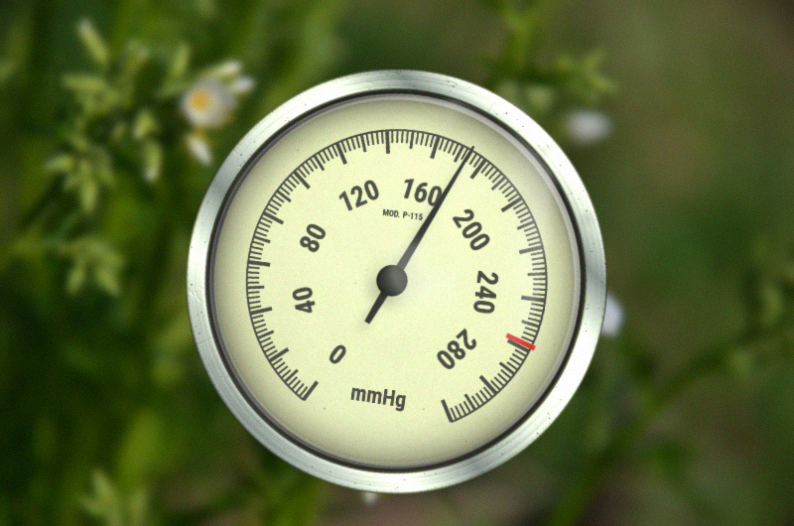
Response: 174 mmHg
